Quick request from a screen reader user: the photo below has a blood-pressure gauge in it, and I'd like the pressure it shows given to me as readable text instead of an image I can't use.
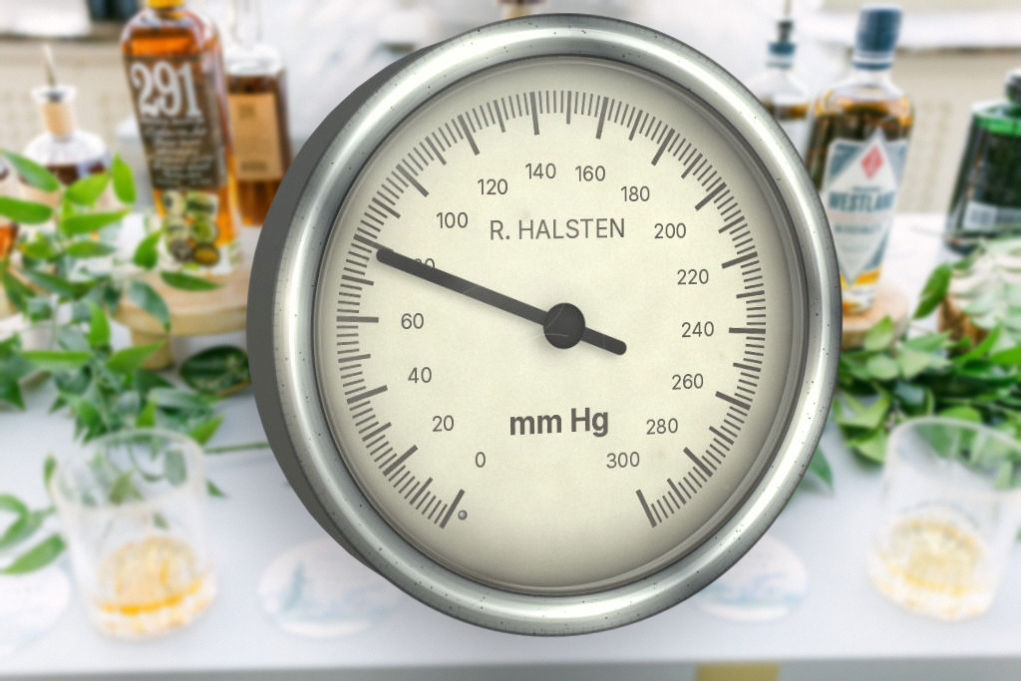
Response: 78 mmHg
